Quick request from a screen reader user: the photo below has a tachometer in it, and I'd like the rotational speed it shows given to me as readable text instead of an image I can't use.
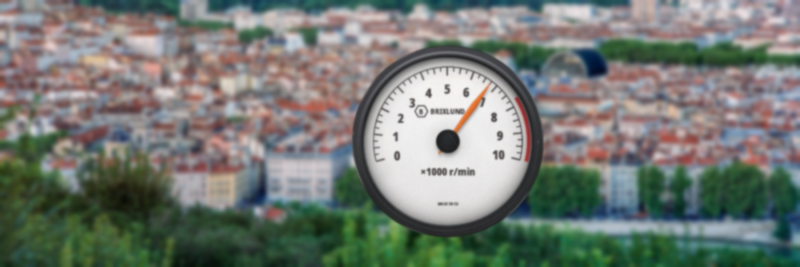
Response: 6750 rpm
